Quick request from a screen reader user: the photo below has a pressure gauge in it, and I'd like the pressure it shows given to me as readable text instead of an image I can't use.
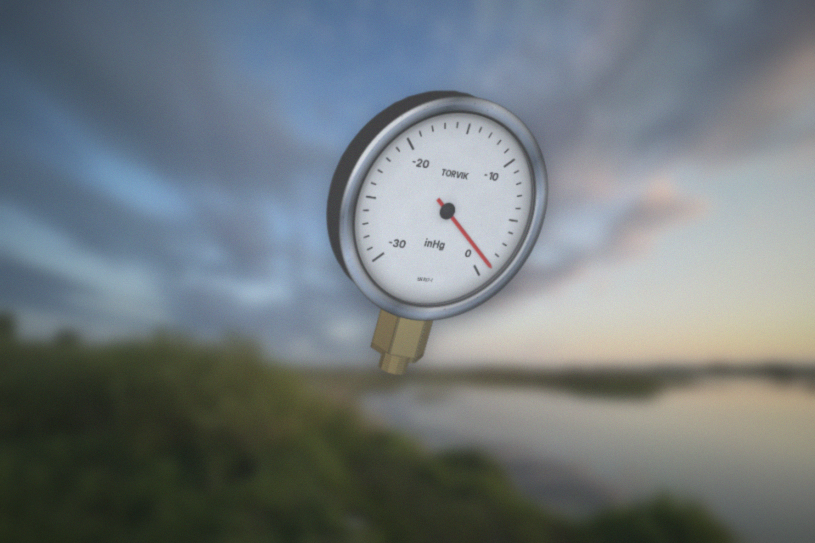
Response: -1 inHg
